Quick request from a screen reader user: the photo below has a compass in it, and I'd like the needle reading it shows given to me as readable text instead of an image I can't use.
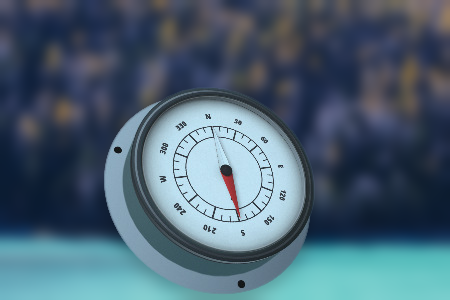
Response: 180 °
